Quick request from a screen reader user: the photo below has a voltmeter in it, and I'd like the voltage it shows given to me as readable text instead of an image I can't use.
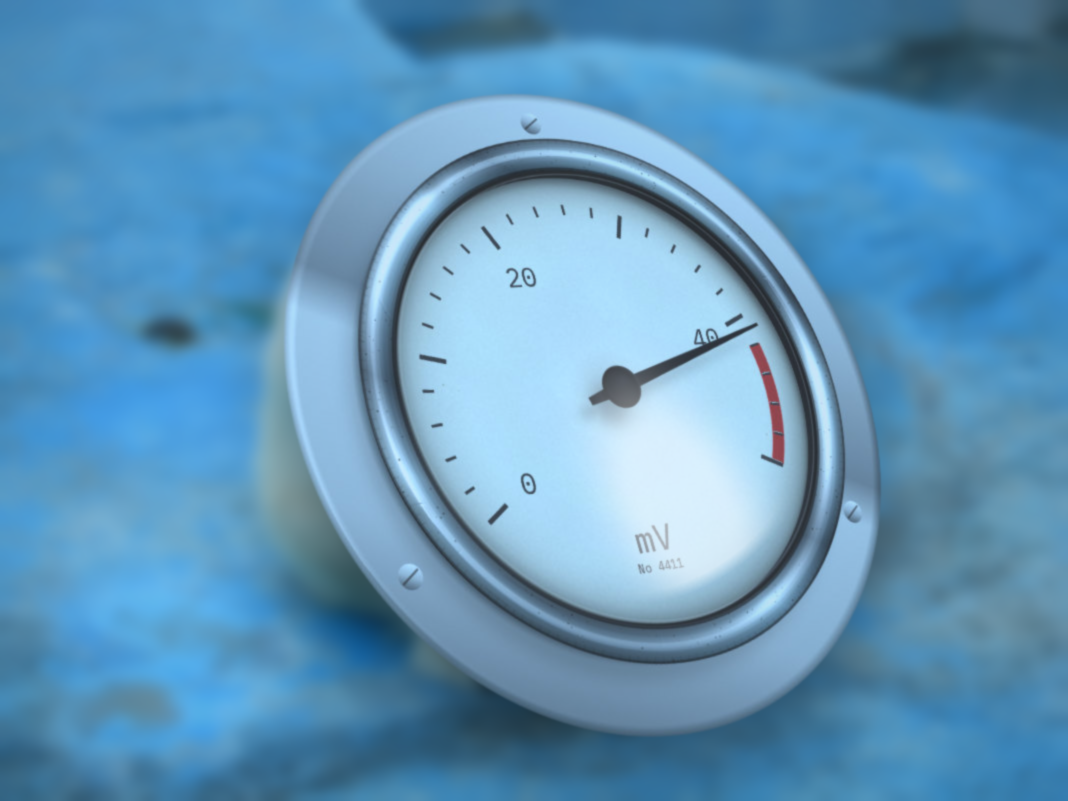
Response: 41 mV
